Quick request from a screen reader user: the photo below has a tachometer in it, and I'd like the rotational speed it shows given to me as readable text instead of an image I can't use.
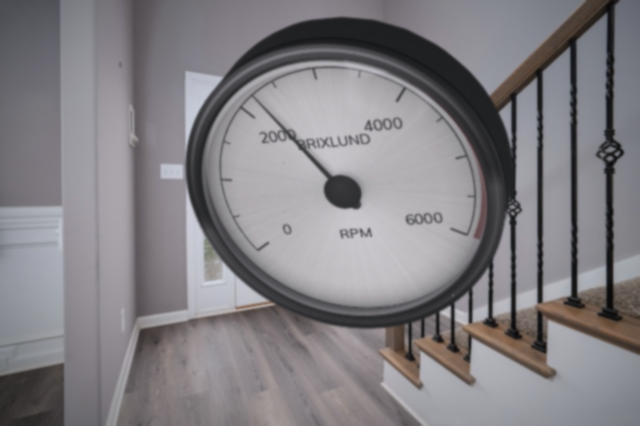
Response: 2250 rpm
